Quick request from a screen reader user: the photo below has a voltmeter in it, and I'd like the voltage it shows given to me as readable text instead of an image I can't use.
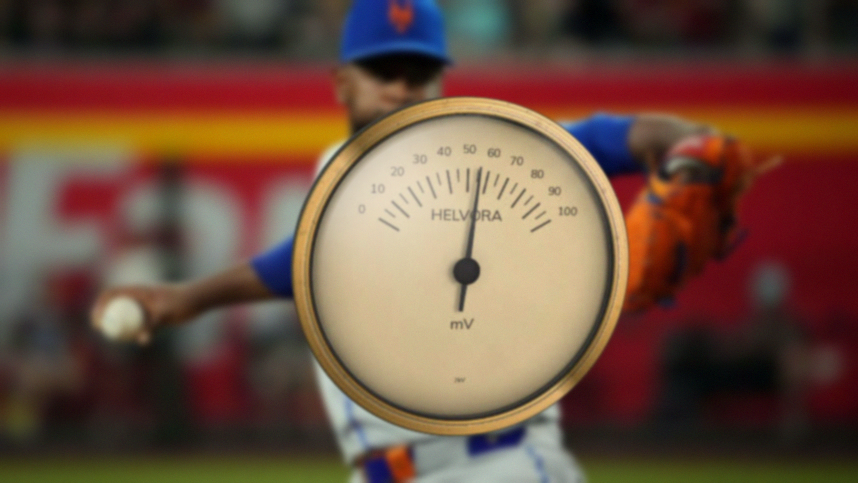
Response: 55 mV
